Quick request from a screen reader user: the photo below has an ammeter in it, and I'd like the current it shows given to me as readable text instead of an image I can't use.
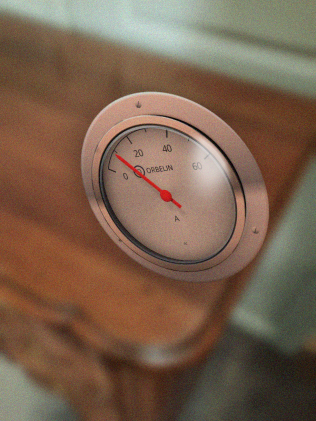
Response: 10 A
